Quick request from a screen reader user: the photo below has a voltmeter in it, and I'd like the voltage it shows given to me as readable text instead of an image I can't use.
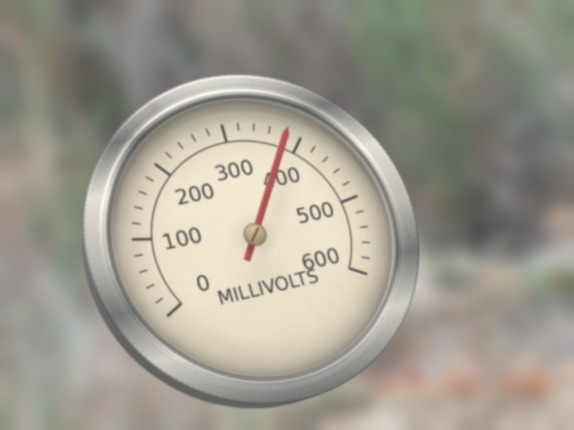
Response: 380 mV
